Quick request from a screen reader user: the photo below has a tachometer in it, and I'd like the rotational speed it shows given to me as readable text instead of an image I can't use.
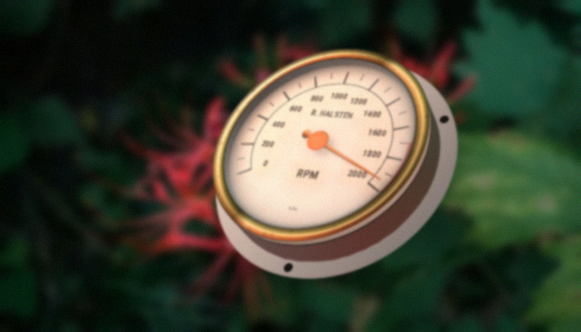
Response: 1950 rpm
